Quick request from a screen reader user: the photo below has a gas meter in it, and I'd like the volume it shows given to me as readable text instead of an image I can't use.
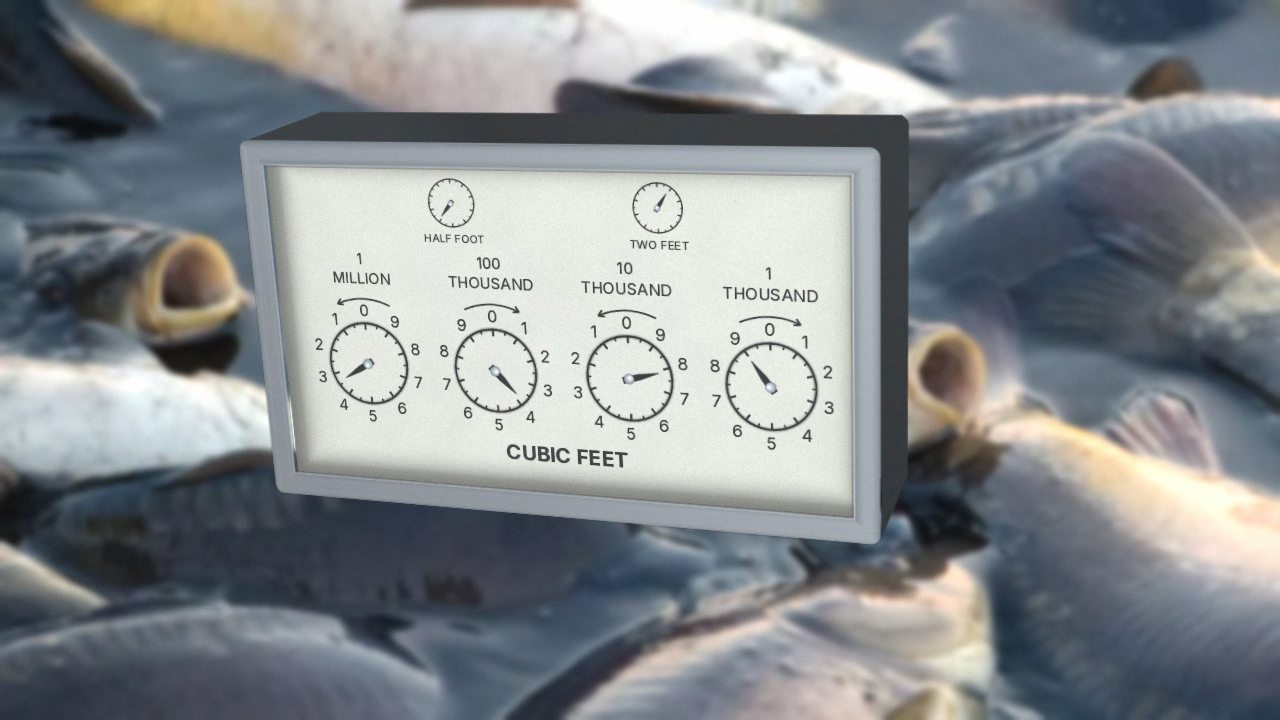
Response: 337900 ft³
